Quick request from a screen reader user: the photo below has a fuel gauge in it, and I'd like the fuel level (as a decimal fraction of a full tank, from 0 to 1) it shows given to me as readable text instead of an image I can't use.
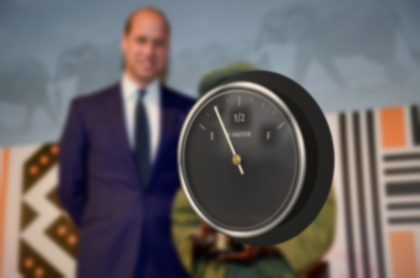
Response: 0.25
